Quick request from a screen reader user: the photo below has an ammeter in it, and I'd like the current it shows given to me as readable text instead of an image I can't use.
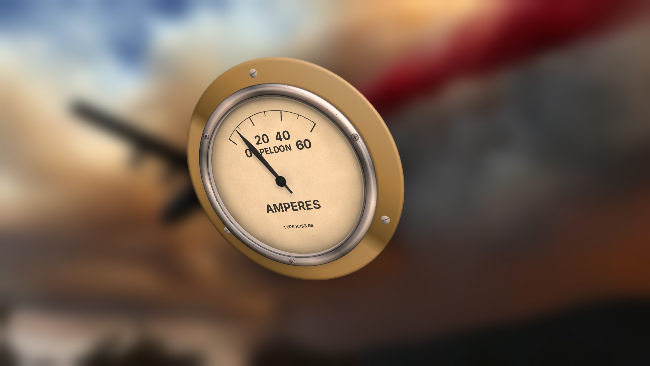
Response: 10 A
